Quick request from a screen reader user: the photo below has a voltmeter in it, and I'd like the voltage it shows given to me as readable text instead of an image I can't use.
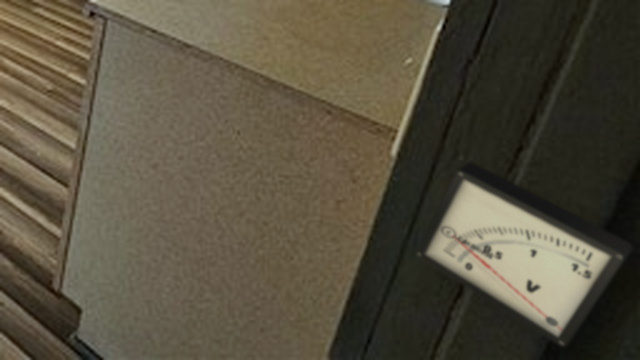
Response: 0.25 V
